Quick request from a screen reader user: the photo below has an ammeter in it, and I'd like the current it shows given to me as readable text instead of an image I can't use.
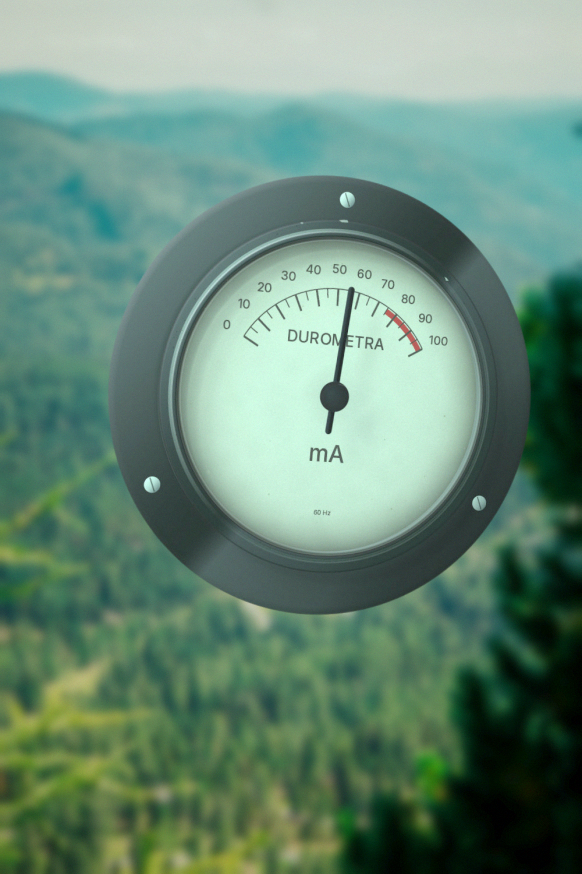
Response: 55 mA
